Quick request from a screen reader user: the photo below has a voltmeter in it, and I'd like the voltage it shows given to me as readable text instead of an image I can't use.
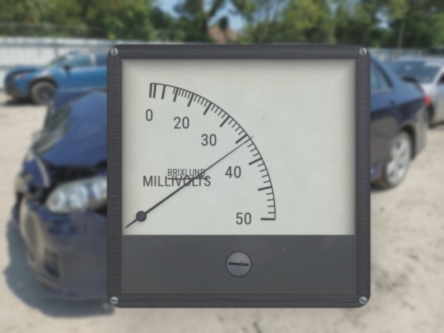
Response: 36 mV
